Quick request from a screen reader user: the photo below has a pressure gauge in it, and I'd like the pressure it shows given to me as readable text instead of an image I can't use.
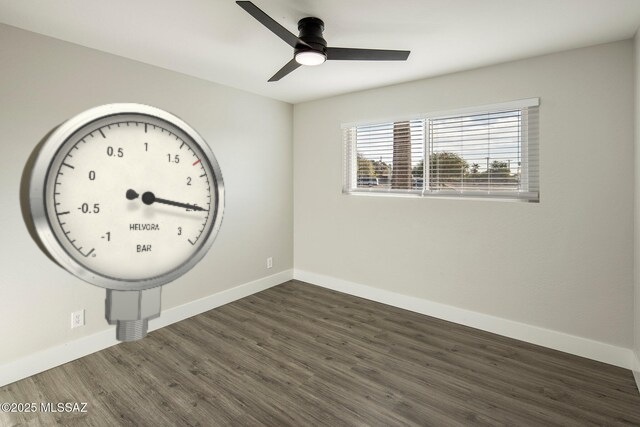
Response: 2.5 bar
